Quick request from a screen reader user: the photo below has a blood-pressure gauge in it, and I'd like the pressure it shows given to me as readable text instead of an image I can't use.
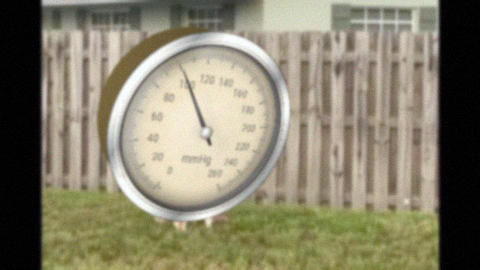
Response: 100 mmHg
